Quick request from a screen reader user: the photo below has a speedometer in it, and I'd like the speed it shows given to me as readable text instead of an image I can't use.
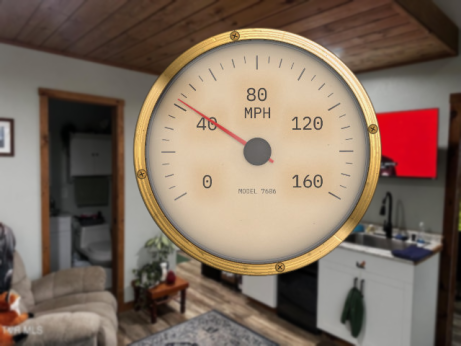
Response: 42.5 mph
